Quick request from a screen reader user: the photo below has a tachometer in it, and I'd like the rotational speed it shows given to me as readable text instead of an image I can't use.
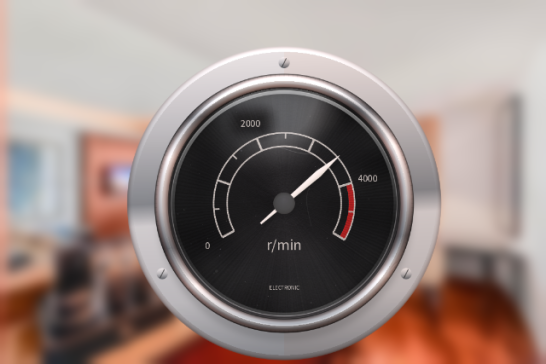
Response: 3500 rpm
